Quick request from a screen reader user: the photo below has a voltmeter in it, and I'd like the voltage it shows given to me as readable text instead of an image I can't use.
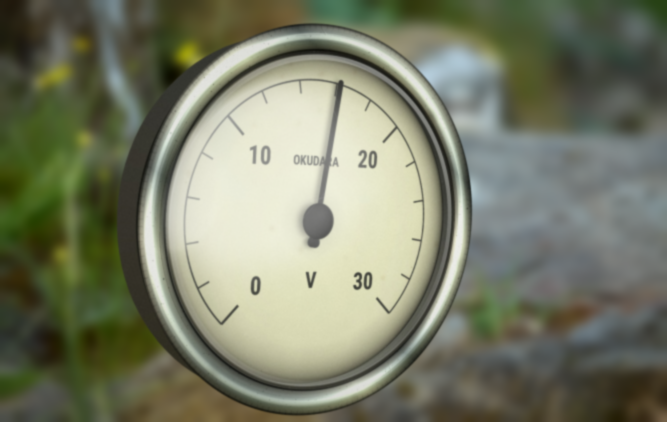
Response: 16 V
